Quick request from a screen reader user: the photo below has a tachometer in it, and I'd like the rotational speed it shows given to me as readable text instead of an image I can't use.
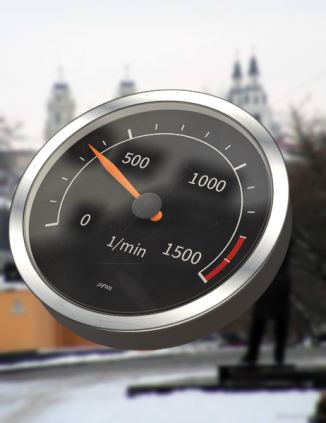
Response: 350 rpm
